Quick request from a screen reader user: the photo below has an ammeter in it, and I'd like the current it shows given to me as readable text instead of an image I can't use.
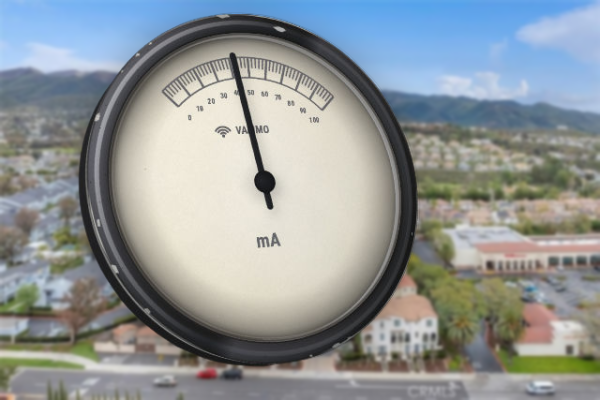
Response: 40 mA
